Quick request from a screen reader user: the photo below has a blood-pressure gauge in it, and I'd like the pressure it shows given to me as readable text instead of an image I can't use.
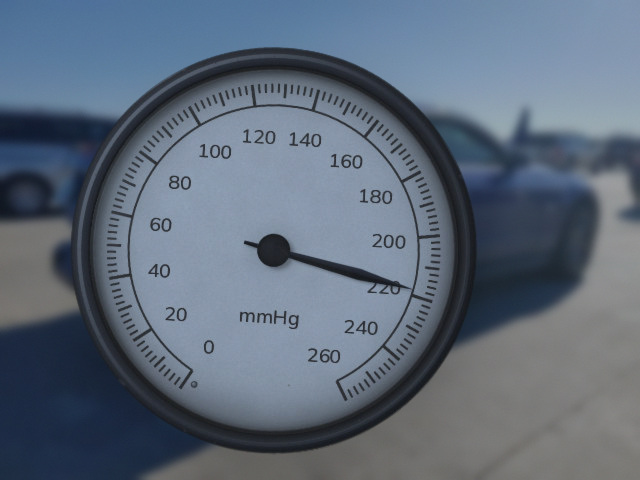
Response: 218 mmHg
